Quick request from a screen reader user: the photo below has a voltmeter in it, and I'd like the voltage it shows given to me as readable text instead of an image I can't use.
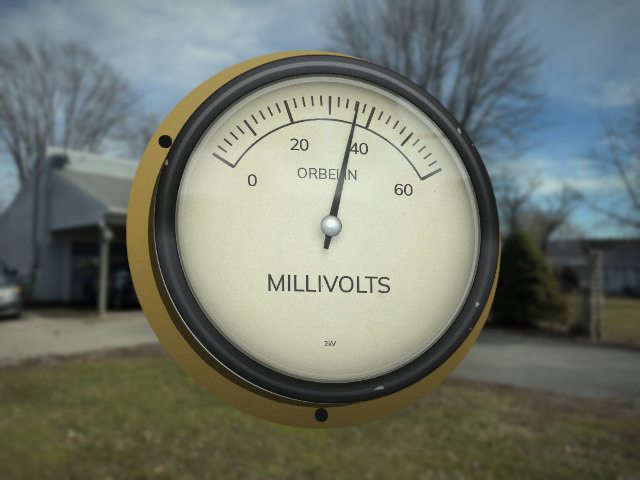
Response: 36 mV
